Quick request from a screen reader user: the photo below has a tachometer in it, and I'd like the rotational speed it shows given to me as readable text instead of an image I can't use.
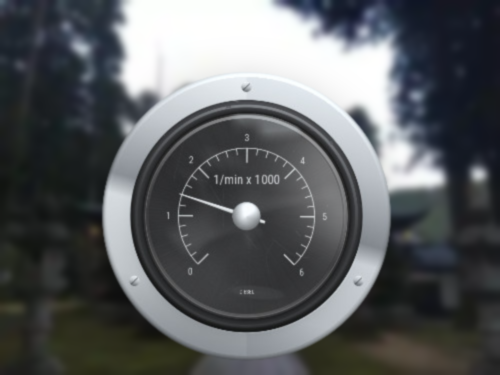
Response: 1400 rpm
